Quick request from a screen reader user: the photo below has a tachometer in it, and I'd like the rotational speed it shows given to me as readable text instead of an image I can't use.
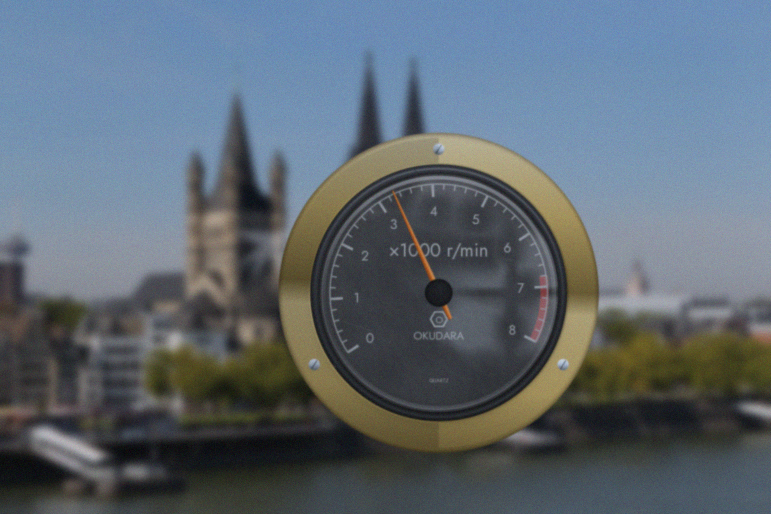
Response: 3300 rpm
